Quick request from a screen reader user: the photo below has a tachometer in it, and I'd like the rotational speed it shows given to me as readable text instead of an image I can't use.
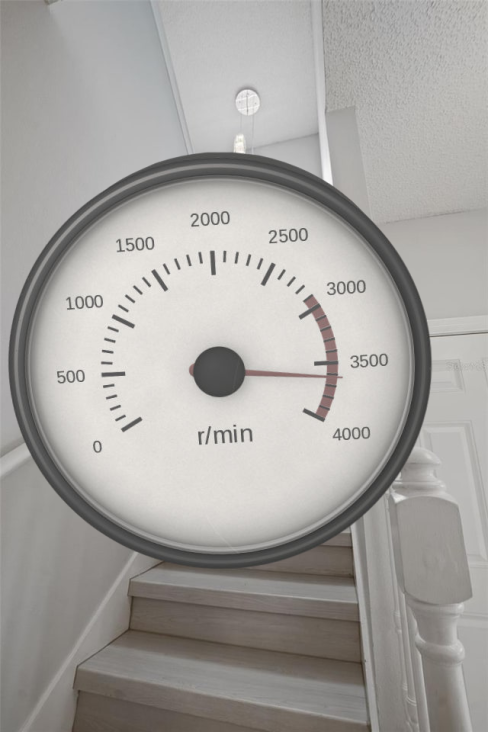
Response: 3600 rpm
